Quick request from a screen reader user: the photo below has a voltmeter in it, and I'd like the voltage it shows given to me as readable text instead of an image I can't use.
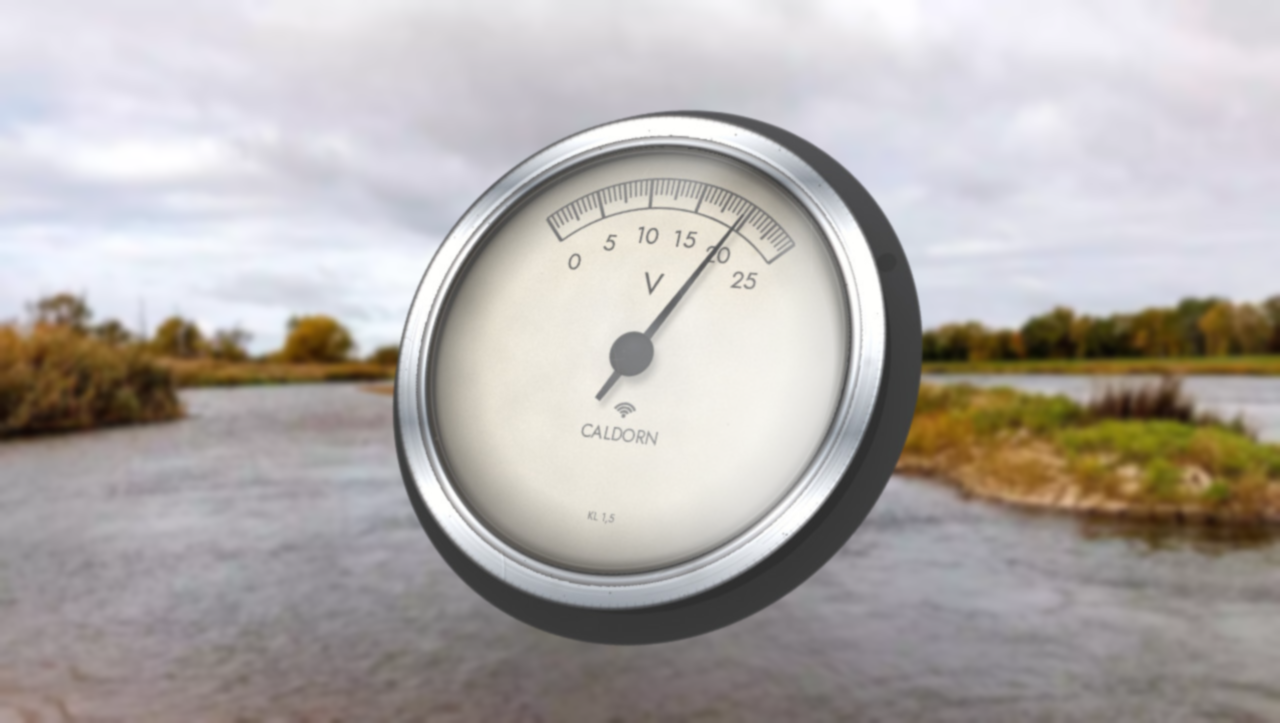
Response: 20 V
